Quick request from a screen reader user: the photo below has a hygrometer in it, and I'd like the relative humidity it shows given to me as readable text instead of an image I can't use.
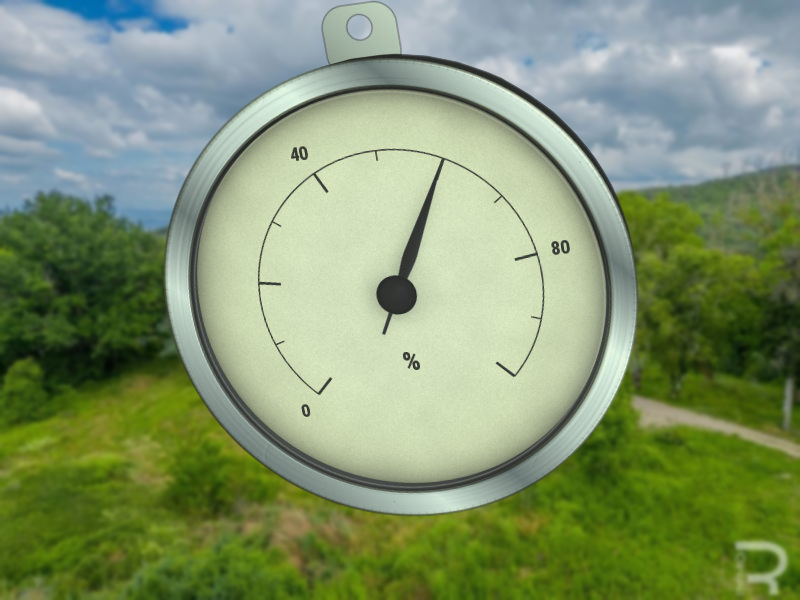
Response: 60 %
